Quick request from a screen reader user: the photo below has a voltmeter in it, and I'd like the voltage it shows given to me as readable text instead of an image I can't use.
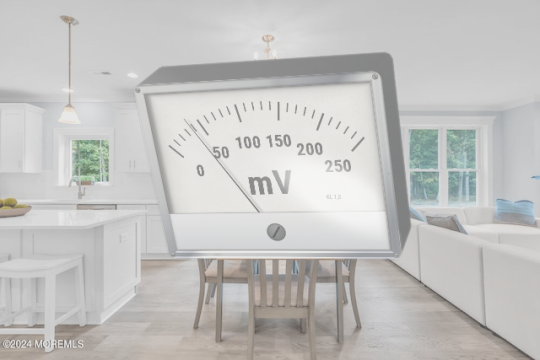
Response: 40 mV
